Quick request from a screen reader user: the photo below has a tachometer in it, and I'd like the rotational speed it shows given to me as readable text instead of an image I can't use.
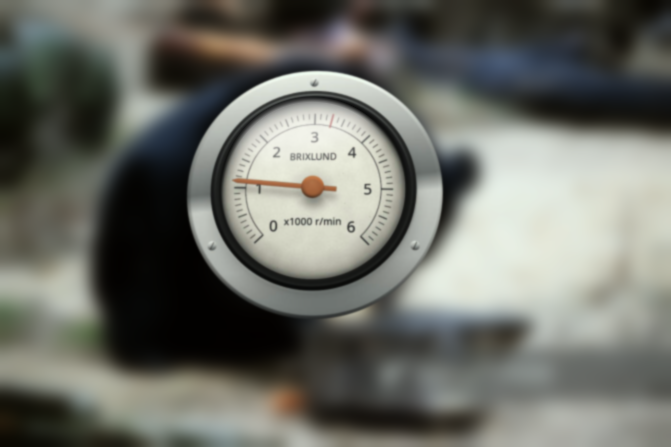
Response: 1100 rpm
